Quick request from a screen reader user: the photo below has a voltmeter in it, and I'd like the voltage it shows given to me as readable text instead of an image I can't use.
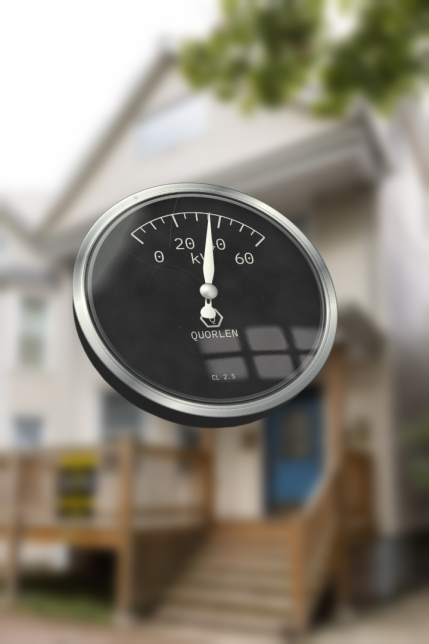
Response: 35 kV
